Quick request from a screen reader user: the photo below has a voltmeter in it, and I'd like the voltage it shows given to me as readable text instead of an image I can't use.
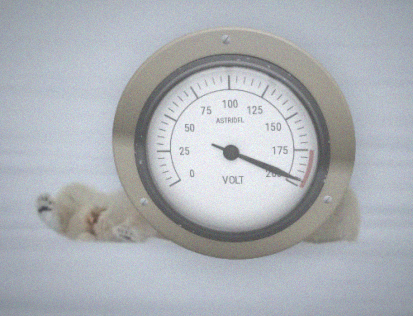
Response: 195 V
